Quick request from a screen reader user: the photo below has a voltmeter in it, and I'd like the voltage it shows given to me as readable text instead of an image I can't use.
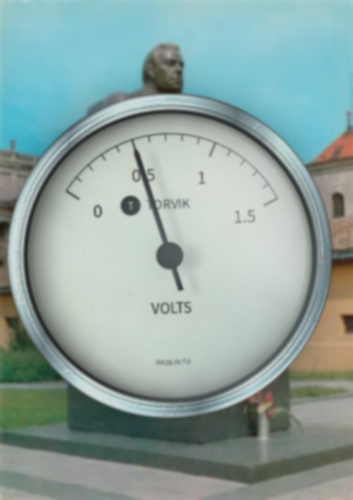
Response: 0.5 V
